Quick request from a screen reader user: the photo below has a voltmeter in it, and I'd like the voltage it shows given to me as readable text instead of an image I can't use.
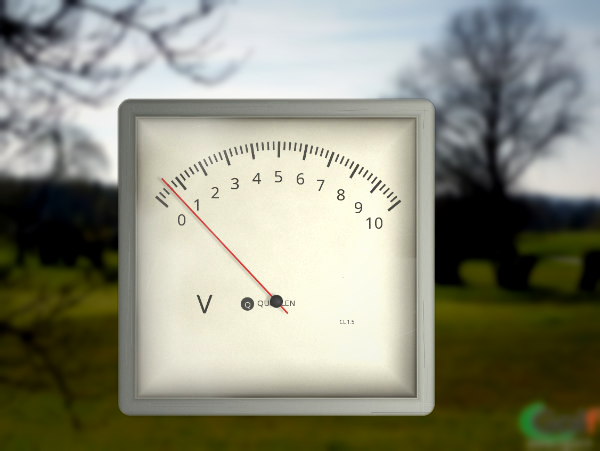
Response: 0.6 V
